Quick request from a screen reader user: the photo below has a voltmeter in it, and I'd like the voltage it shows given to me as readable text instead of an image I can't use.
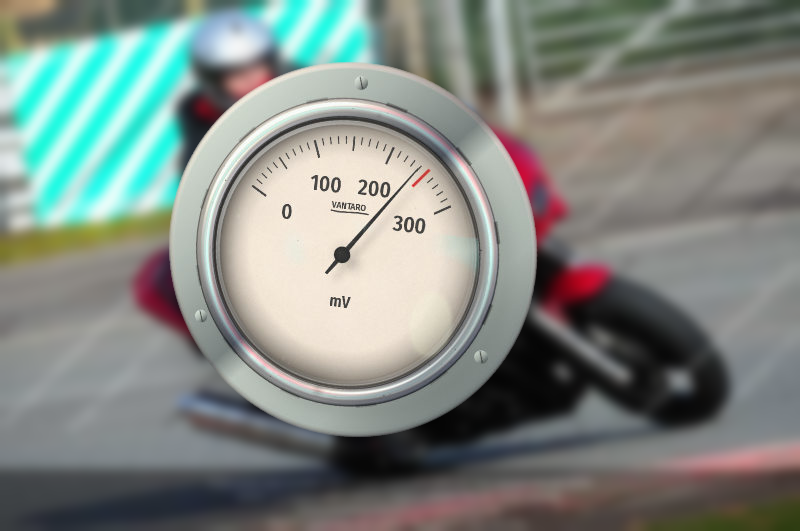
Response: 240 mV
